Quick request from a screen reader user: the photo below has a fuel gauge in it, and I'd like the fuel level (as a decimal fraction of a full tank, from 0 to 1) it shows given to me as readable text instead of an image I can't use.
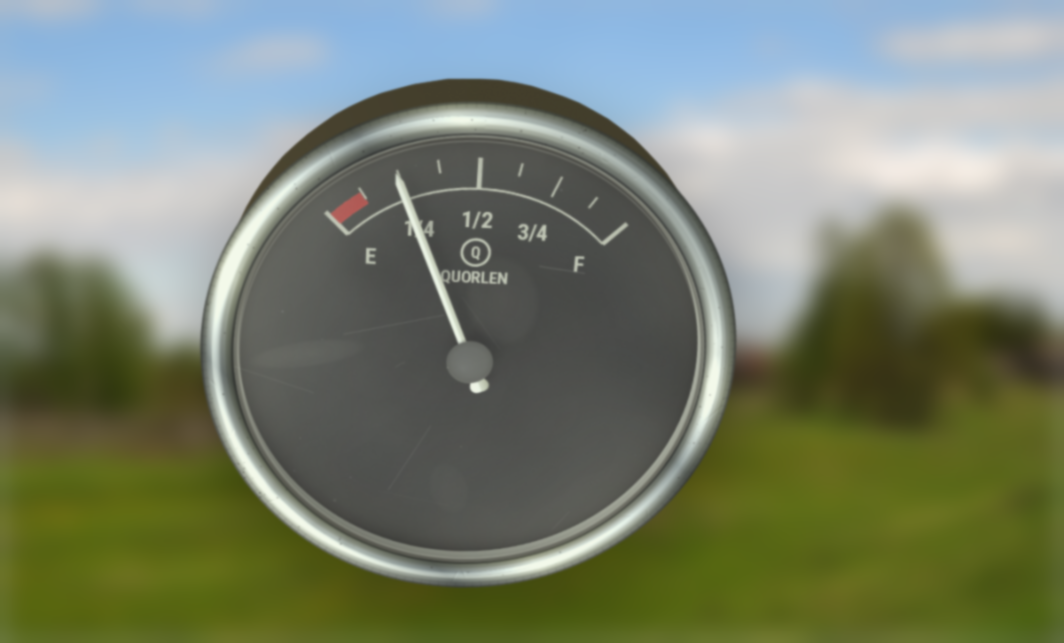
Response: 0.25
